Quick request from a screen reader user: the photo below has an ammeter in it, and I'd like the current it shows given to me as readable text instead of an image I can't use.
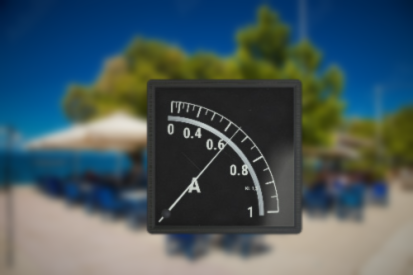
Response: 0.65 A
